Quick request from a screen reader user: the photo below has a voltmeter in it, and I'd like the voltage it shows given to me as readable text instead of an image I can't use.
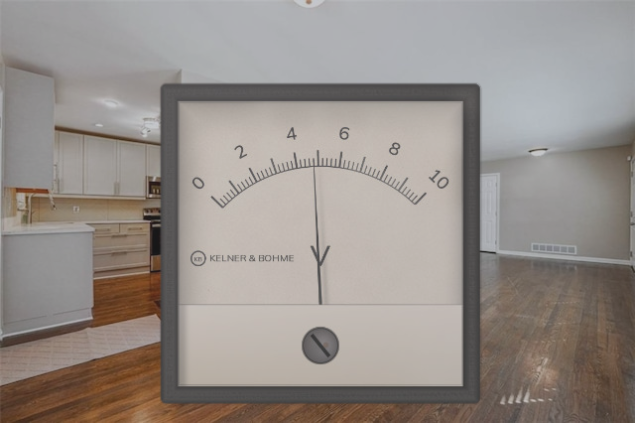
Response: 4.8 V
